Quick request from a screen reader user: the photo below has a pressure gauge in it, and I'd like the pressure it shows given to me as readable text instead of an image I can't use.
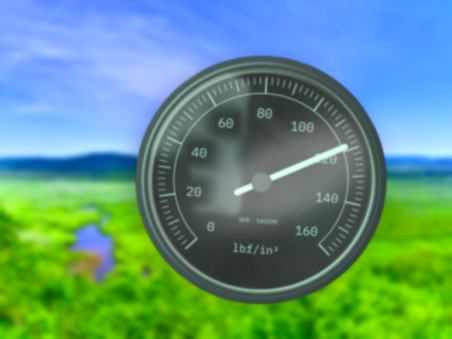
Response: 118 psi
